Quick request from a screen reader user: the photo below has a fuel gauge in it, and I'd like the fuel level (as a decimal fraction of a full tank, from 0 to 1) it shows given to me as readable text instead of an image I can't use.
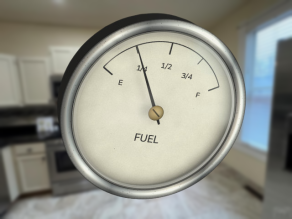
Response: 0.25
